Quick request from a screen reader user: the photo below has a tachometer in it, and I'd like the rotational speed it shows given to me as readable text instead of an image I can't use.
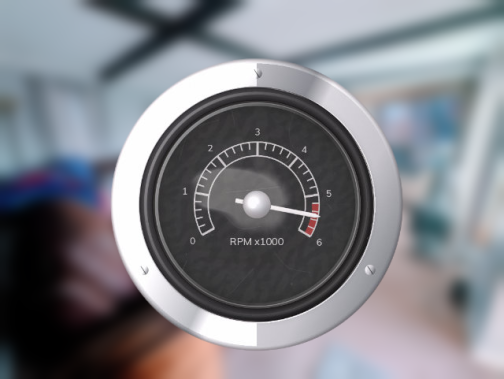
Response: 5500 rpm
